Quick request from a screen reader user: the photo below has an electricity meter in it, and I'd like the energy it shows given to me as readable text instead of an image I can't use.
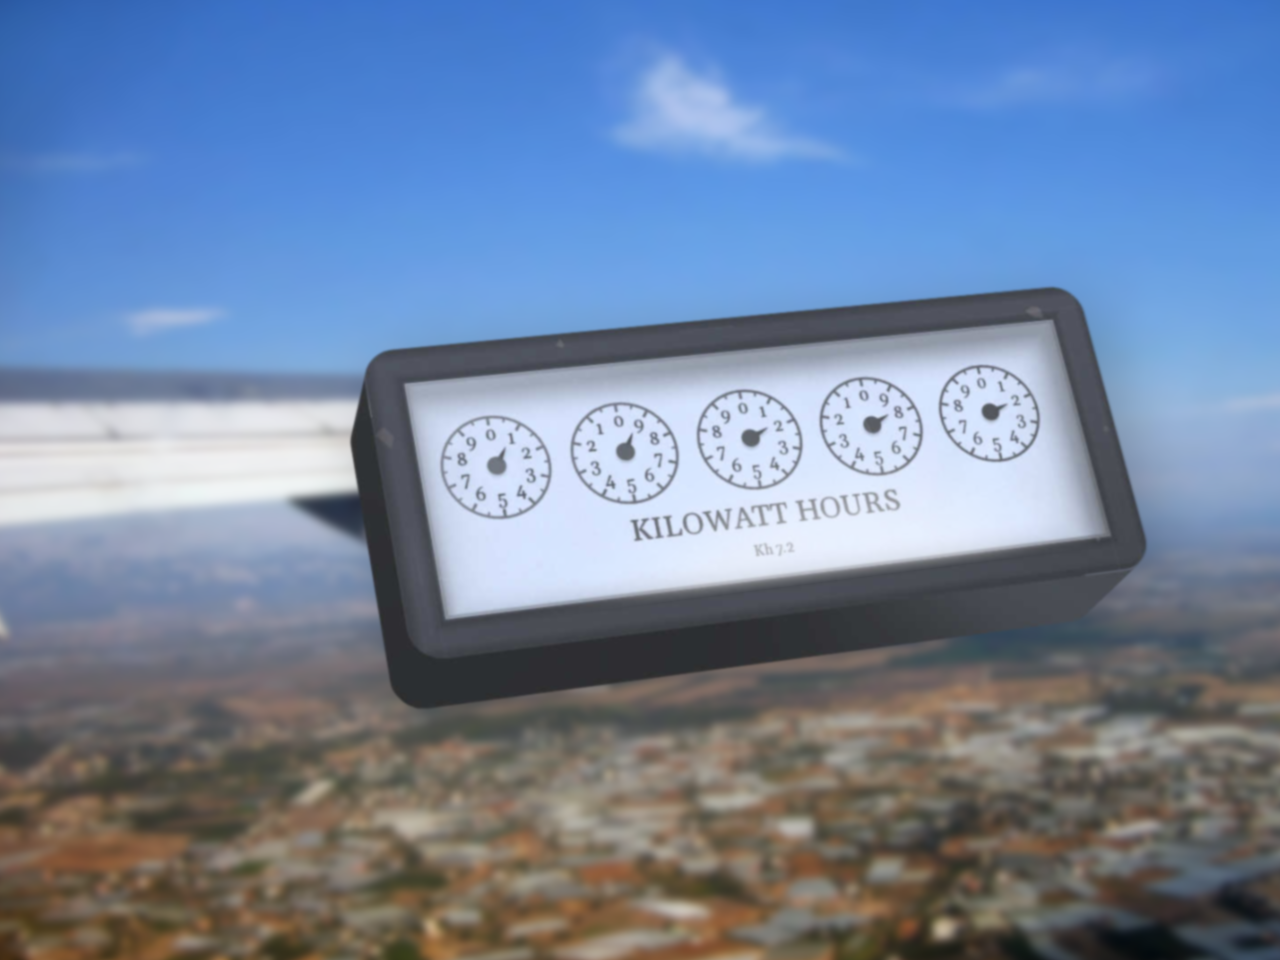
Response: 9182 kWh
